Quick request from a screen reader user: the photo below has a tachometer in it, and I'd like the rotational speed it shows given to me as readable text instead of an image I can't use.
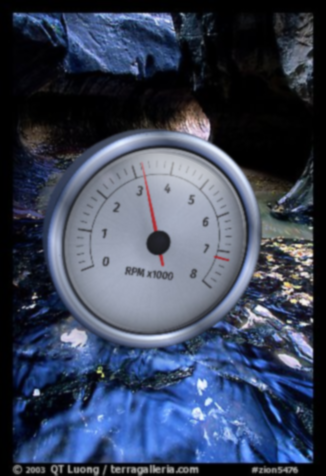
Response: 3200 rpm
